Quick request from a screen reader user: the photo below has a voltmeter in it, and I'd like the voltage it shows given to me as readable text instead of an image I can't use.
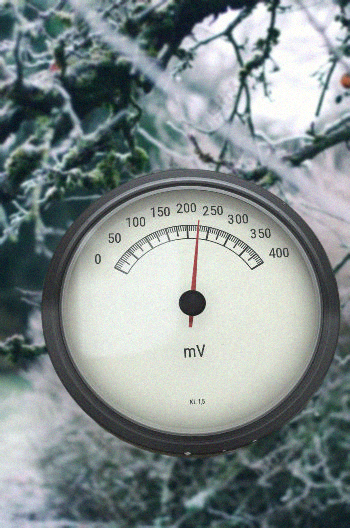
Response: 225 mV
